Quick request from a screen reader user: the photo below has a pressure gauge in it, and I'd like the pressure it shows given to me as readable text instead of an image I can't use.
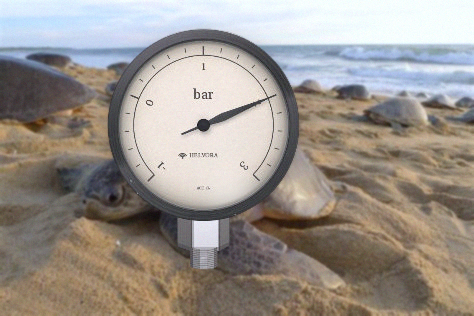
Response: 2 bar
